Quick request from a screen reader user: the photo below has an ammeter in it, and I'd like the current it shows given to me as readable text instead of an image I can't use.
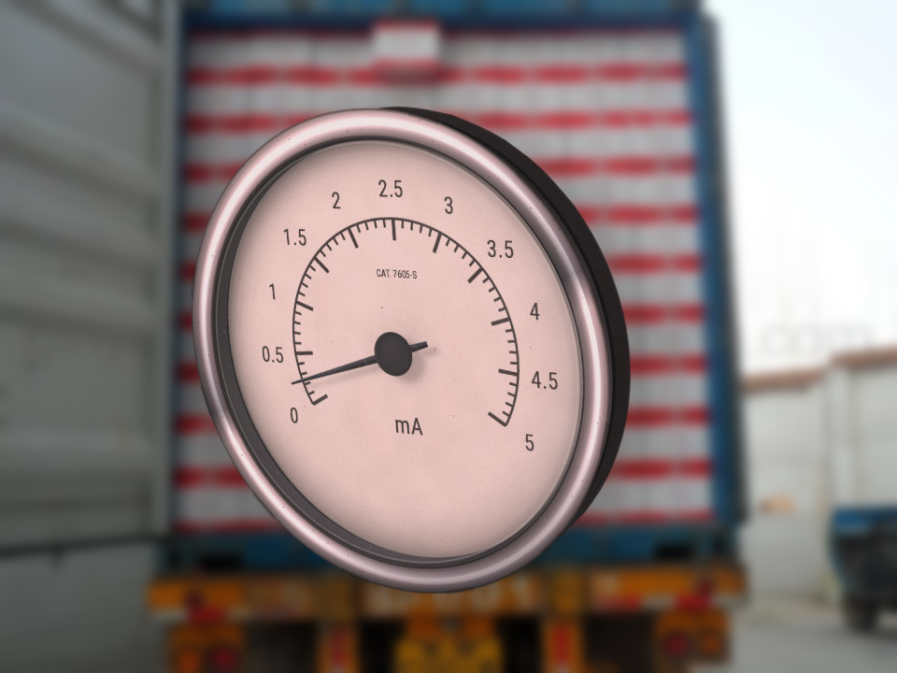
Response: 0.25 mA
